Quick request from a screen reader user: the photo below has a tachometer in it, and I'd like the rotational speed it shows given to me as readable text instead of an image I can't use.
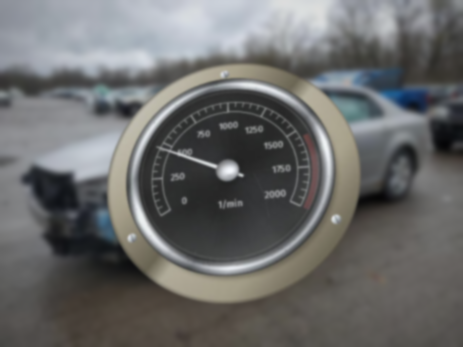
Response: 450 rpm
